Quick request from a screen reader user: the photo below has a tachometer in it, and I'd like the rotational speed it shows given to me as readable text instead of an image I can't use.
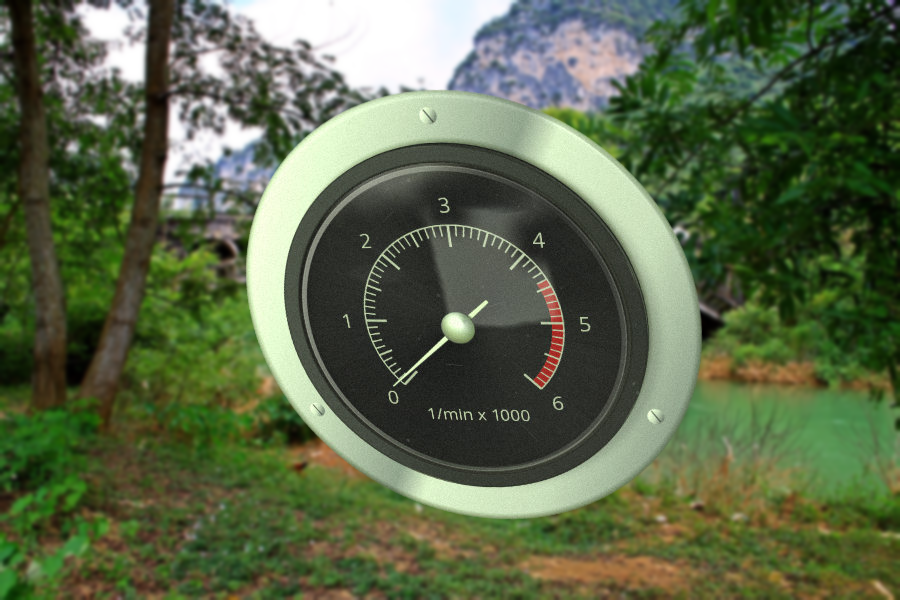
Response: 100 rpm
